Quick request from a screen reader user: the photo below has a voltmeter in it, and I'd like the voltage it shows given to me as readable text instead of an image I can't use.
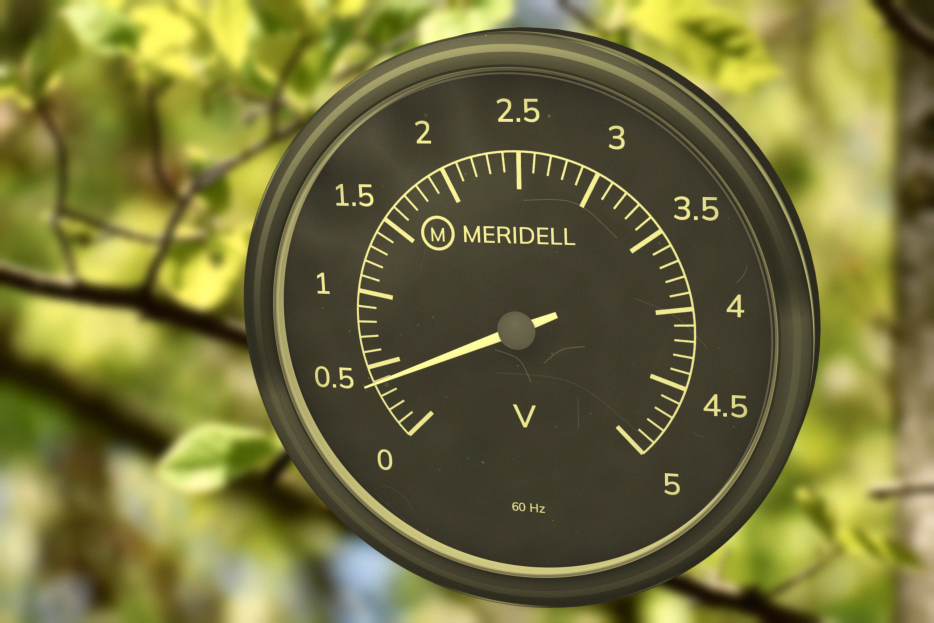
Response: 0.4 V
